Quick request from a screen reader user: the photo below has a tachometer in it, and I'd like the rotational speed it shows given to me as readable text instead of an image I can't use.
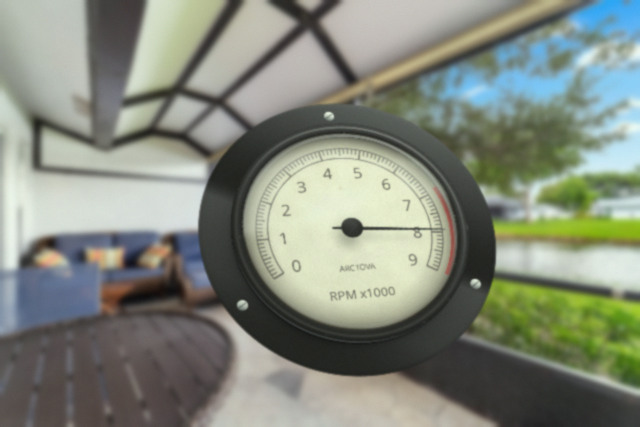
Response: 8000 rpm
